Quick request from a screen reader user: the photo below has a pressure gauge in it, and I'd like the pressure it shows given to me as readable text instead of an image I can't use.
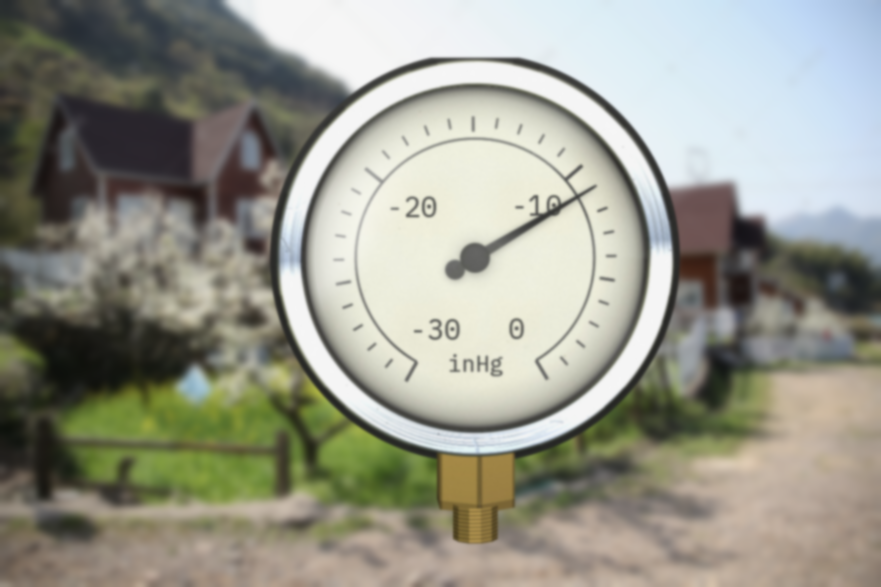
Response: -9 inHg
